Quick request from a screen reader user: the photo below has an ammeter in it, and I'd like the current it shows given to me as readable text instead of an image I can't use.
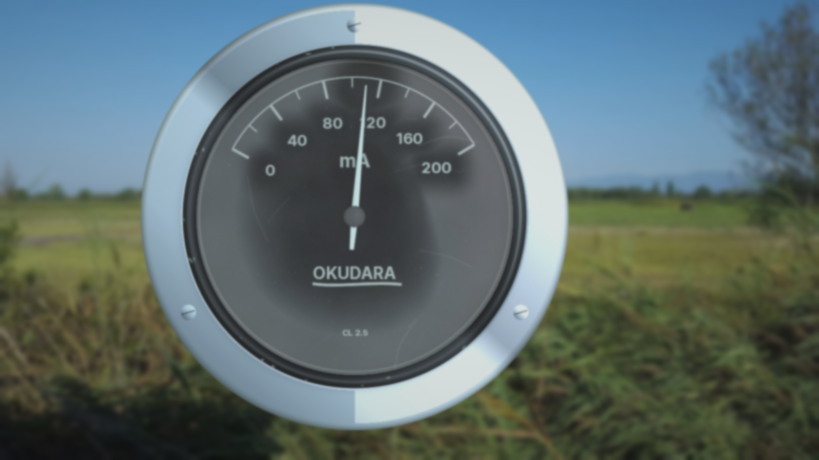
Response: 110 mA
